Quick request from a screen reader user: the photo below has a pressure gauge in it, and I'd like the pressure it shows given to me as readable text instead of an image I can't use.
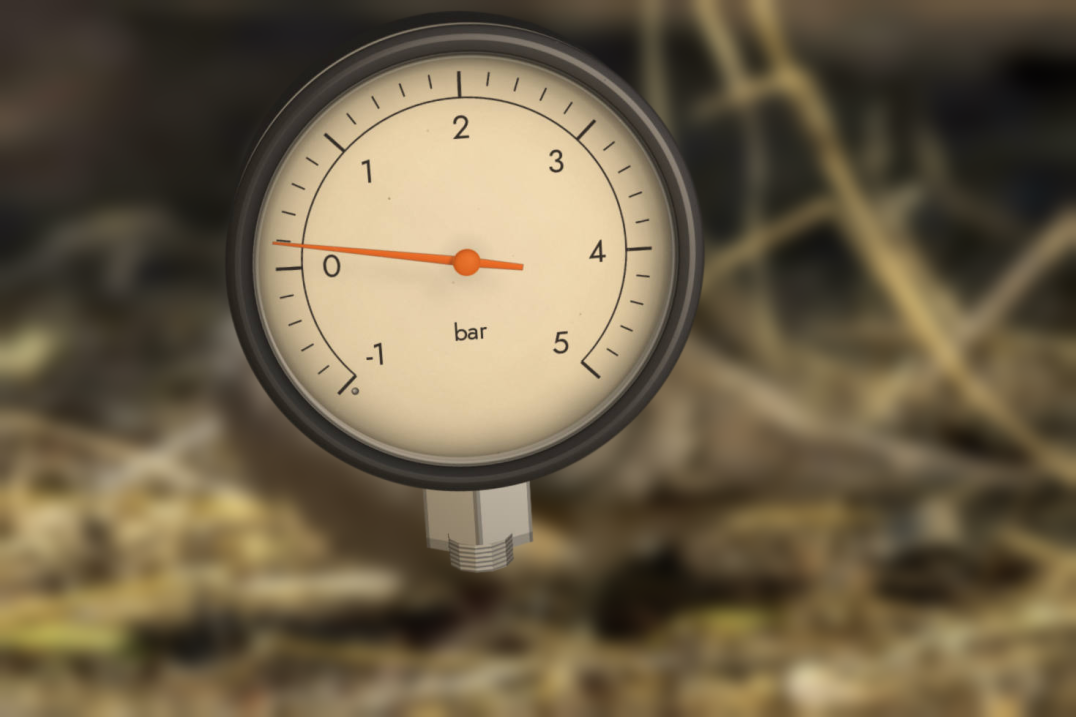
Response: 0.2 bar
